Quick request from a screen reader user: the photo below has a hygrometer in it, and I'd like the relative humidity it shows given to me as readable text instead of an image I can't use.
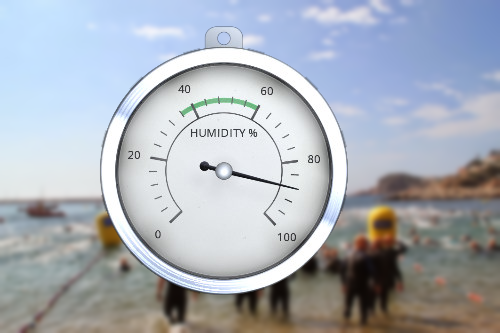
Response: 88 %
